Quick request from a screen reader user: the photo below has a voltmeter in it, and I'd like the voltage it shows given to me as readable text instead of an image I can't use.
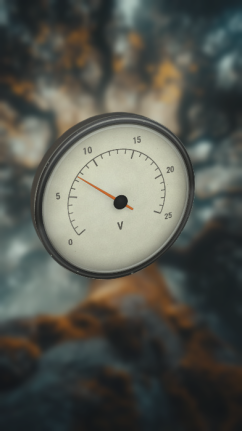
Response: 7.5 V
